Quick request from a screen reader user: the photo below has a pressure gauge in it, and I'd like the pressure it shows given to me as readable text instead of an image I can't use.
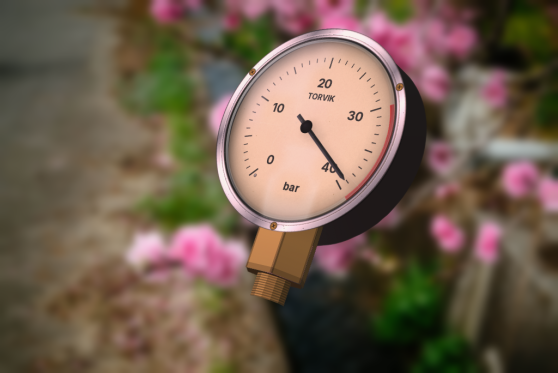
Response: 39 bar
